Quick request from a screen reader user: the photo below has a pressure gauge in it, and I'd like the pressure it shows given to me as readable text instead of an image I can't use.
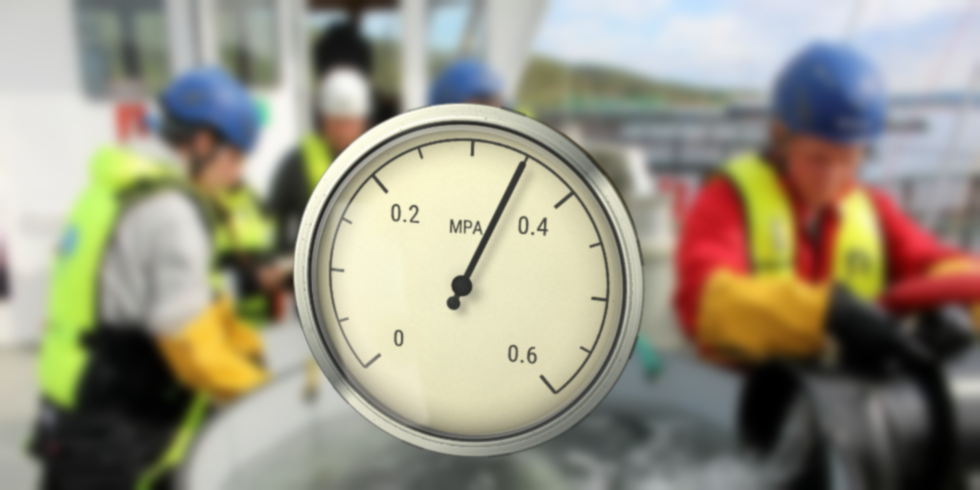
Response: 0.35 MPa
